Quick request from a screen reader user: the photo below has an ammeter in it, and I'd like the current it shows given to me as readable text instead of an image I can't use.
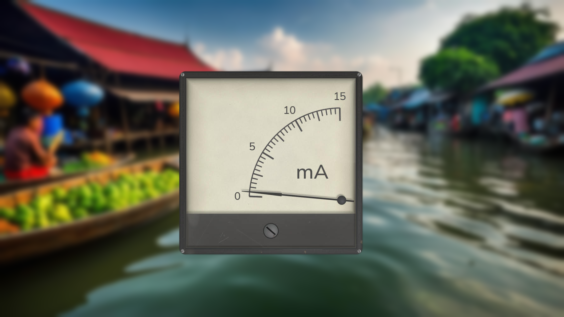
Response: 0.5 mA
